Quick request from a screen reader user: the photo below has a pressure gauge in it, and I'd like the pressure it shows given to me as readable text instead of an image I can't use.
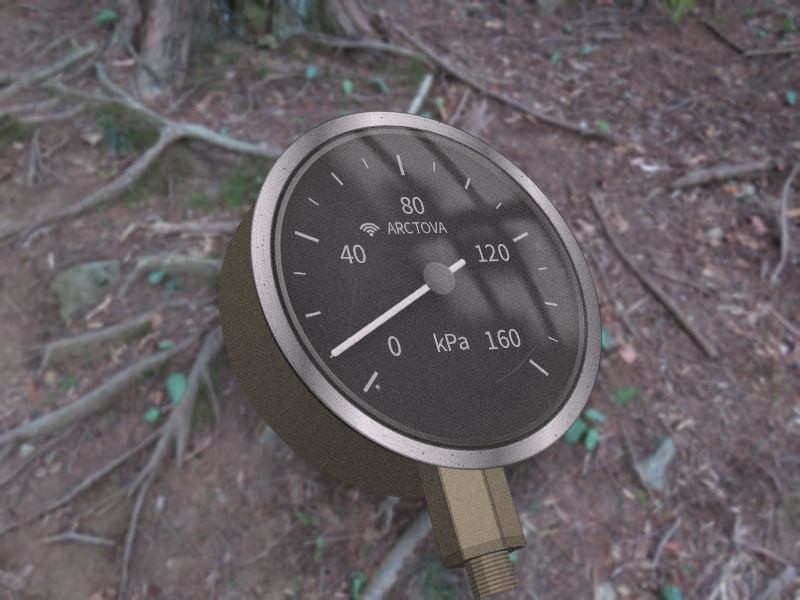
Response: 10 kPa
